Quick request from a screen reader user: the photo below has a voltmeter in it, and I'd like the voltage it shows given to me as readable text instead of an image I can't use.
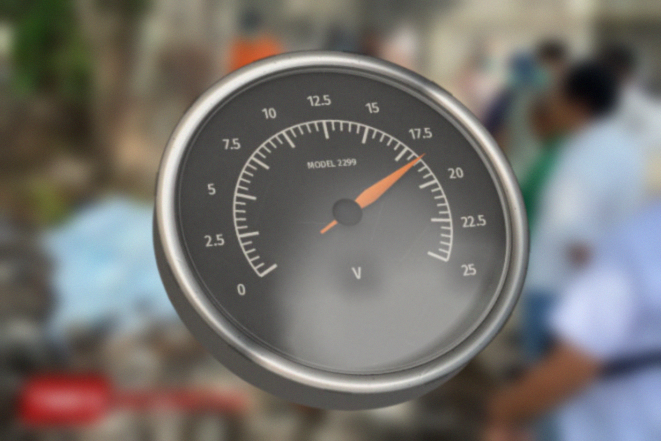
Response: 18.5 V
